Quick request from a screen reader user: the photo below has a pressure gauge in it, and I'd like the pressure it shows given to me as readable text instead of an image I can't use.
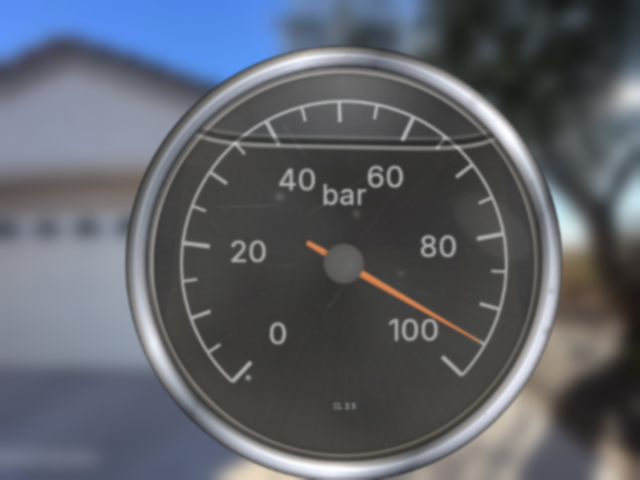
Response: 95 bar
